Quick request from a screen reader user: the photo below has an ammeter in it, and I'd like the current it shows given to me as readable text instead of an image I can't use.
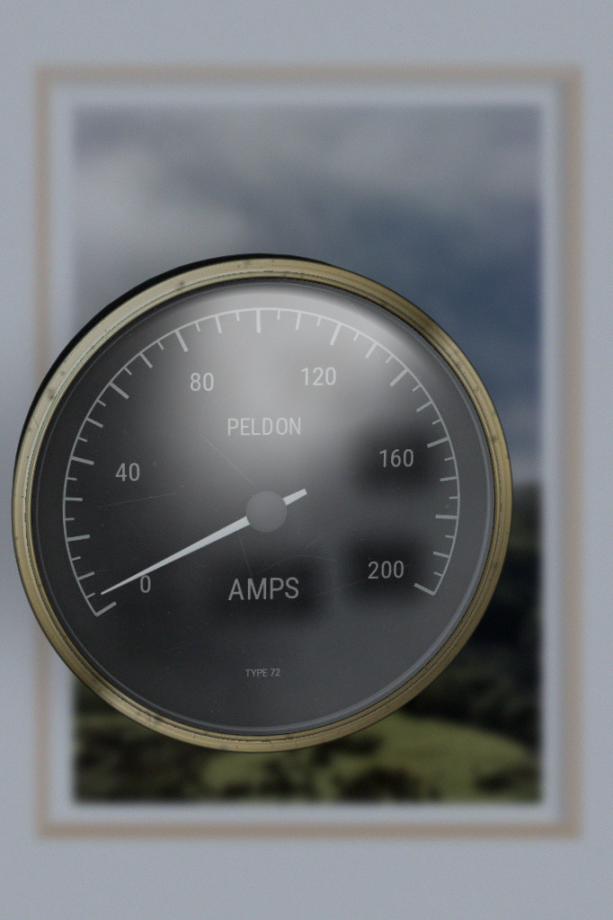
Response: 5 A
